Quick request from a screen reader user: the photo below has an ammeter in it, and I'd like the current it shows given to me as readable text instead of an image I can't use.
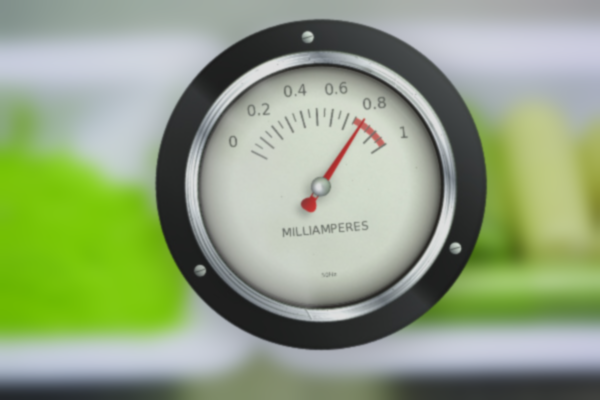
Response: 0.8 mA
